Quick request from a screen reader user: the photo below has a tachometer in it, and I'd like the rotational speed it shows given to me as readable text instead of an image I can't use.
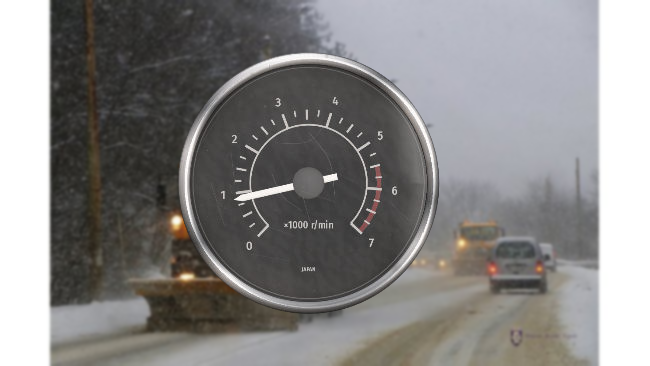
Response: 875 rpm
